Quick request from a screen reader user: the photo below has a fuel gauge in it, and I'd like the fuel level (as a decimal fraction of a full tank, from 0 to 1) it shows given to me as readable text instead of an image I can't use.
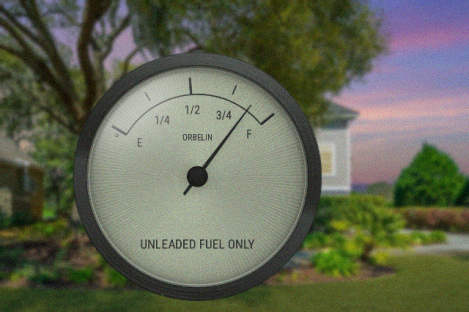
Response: 0.875
